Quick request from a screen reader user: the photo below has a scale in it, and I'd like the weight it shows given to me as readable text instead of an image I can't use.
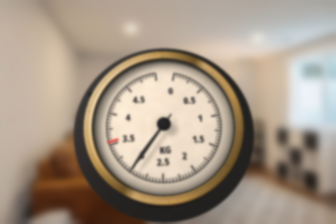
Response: 3 kg
